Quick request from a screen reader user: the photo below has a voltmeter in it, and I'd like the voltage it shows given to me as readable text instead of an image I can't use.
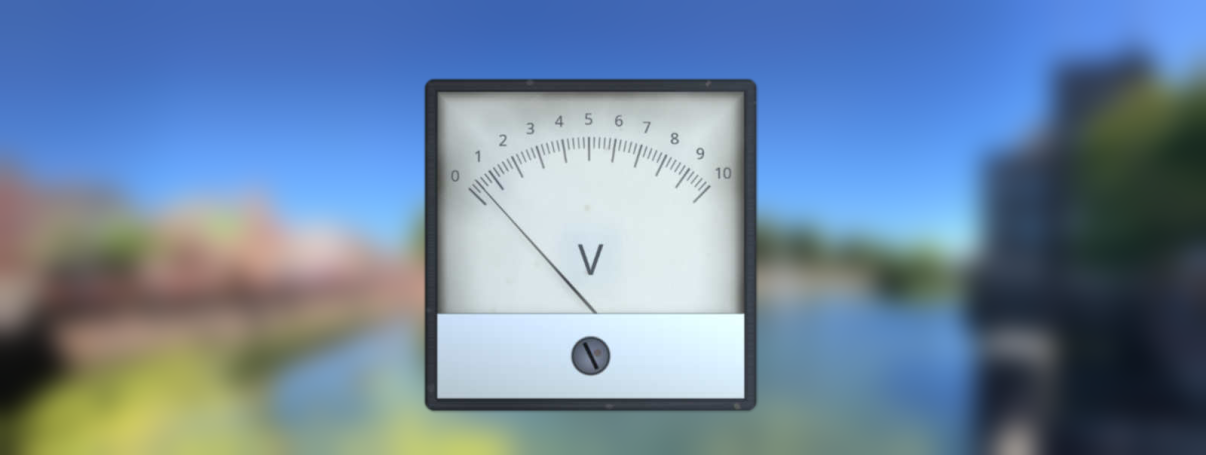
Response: 0.4 V
